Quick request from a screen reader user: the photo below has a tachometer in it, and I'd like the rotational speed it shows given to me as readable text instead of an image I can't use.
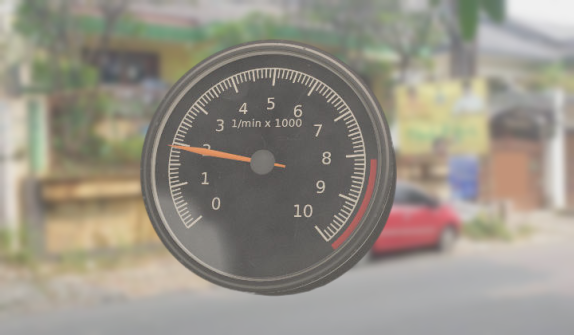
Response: 1900 rpm
